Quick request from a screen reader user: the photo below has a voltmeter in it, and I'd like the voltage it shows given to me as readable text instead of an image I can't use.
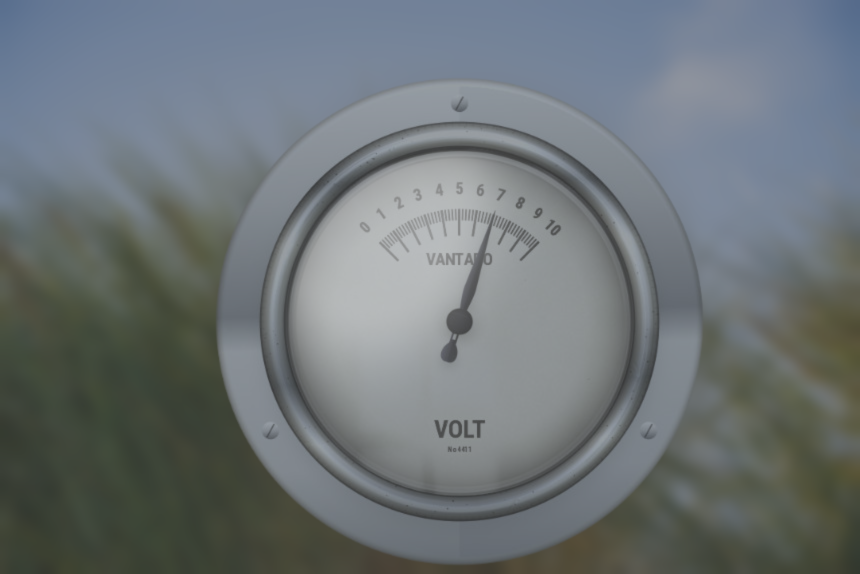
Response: 7 V
